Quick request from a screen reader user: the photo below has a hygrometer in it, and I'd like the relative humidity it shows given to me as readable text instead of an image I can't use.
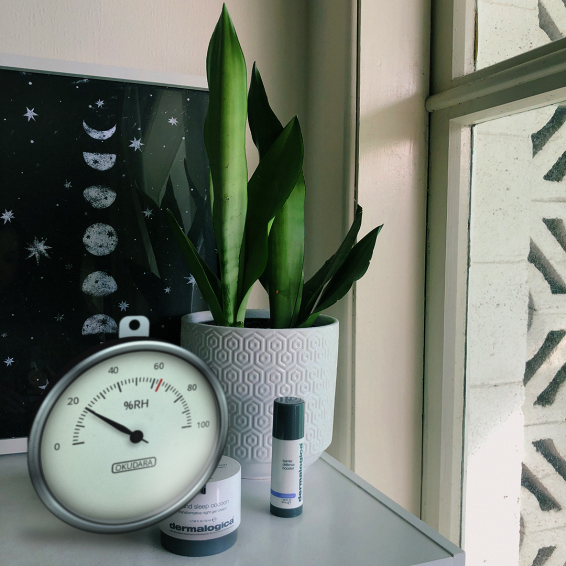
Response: 20 %
